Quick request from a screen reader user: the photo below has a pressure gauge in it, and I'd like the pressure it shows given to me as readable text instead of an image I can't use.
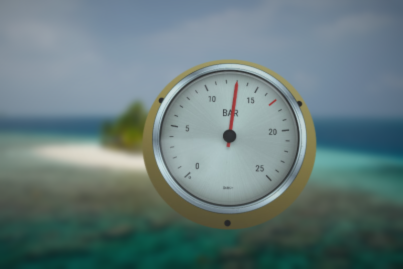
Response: 13 bar
